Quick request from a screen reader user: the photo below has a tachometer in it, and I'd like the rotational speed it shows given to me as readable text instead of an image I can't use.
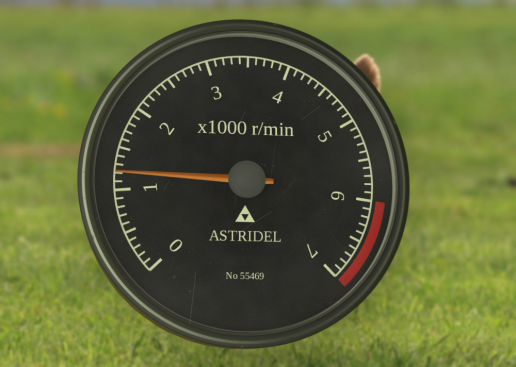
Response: 1200 rpm
